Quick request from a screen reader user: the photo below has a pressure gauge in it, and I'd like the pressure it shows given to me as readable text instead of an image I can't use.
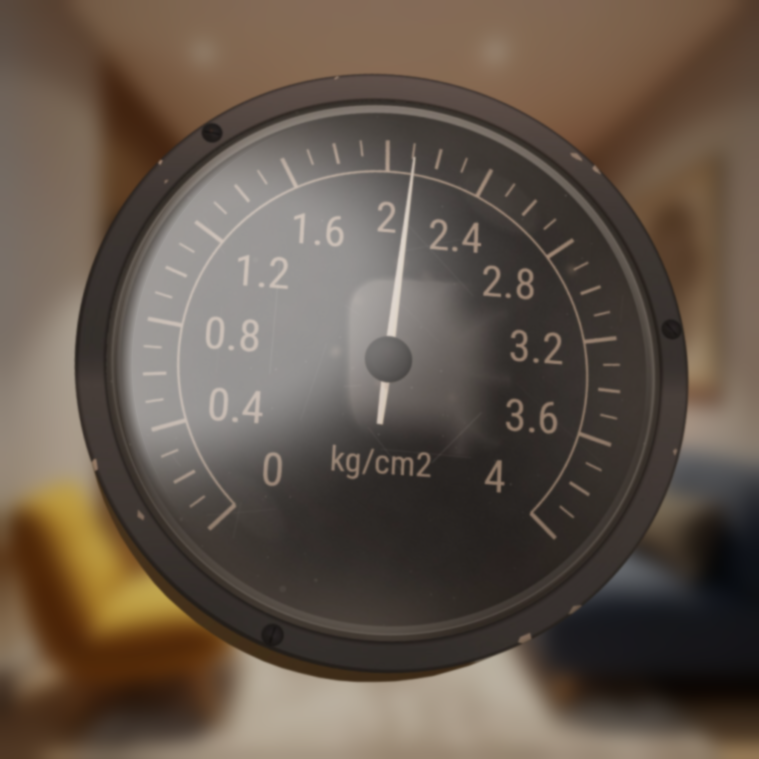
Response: 2.1 kg/cm²
